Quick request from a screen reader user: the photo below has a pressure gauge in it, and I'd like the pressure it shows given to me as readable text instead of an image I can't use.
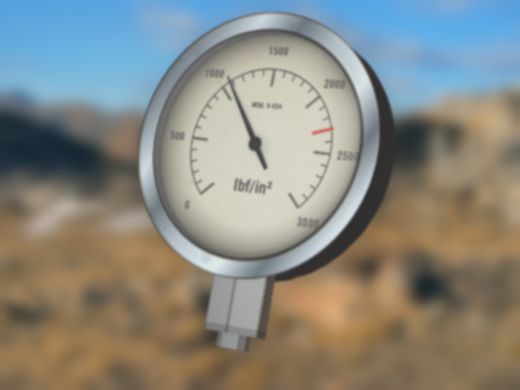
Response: 1100 psi
